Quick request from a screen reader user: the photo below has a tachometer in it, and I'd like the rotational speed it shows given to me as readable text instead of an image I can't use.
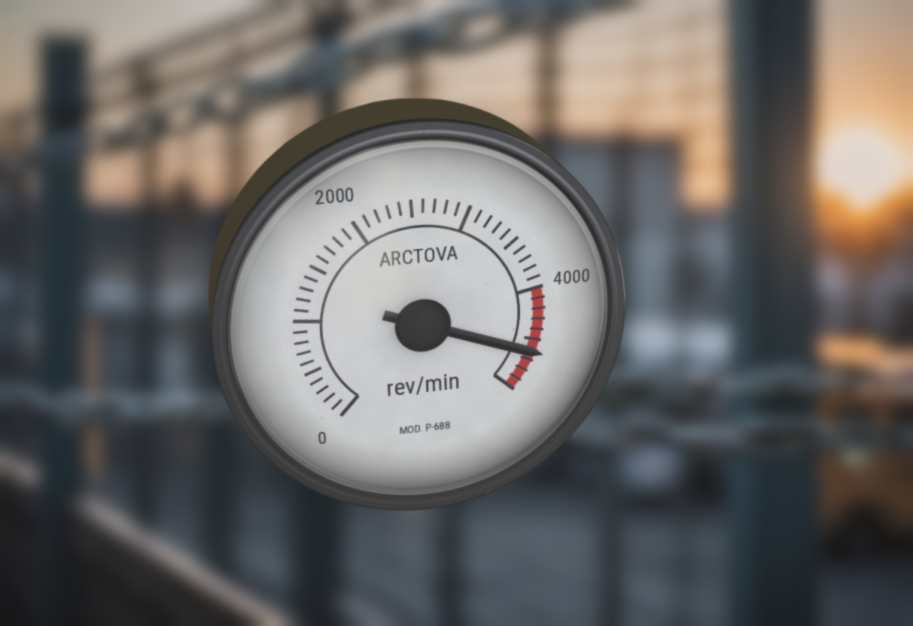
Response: 4600 rpm
